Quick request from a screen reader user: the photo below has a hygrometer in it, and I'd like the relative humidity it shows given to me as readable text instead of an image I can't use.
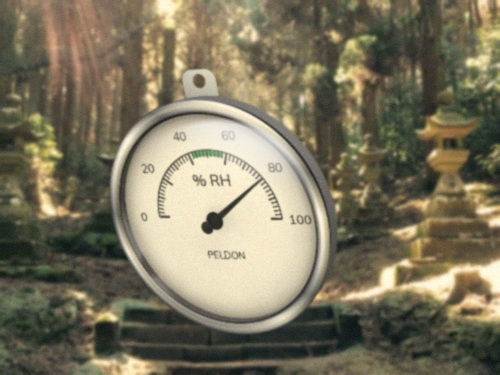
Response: 80 %
